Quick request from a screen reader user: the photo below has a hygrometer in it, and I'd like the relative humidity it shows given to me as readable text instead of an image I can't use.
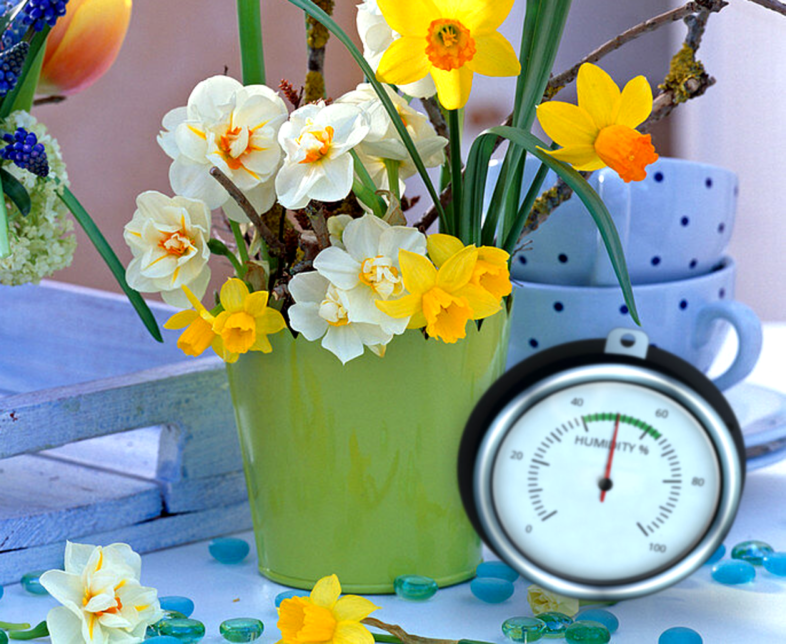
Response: 50 %
